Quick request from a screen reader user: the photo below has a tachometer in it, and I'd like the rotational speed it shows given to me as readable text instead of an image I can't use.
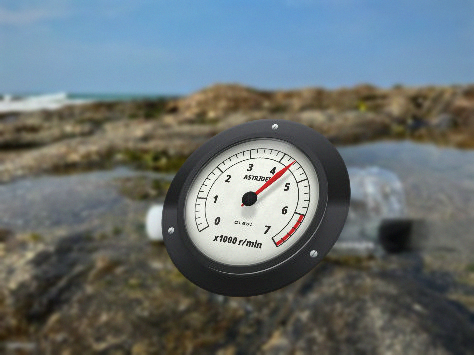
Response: 4400 rpm
